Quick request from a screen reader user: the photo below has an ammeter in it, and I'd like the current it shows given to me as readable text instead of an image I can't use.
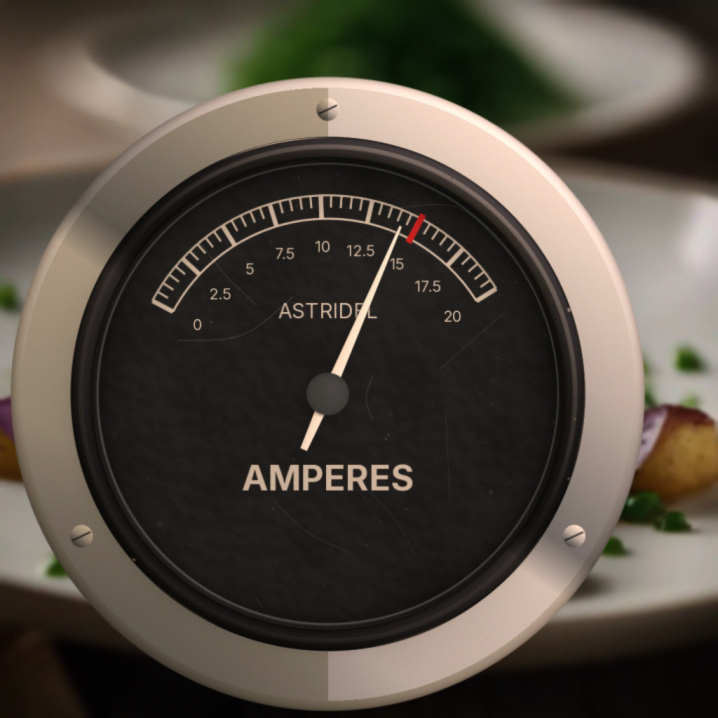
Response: 14.25 A
